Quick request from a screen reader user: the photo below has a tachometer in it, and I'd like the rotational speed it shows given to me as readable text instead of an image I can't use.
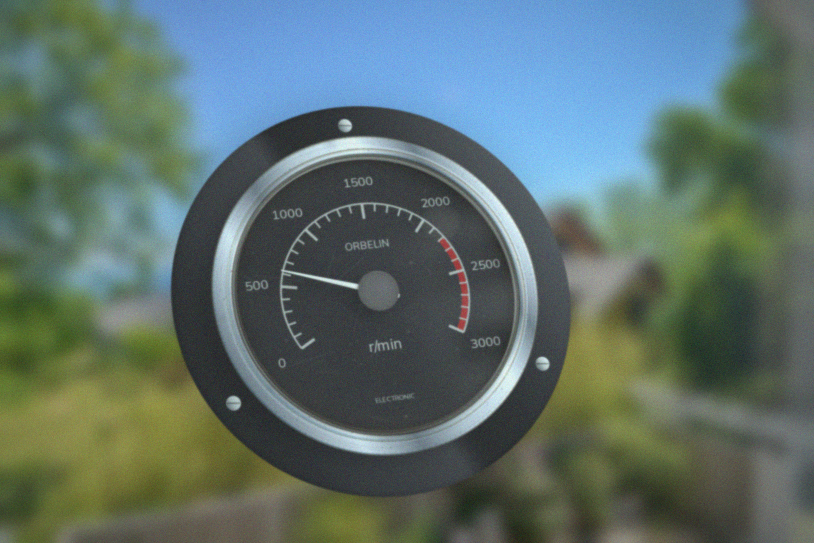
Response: 600 rpm
